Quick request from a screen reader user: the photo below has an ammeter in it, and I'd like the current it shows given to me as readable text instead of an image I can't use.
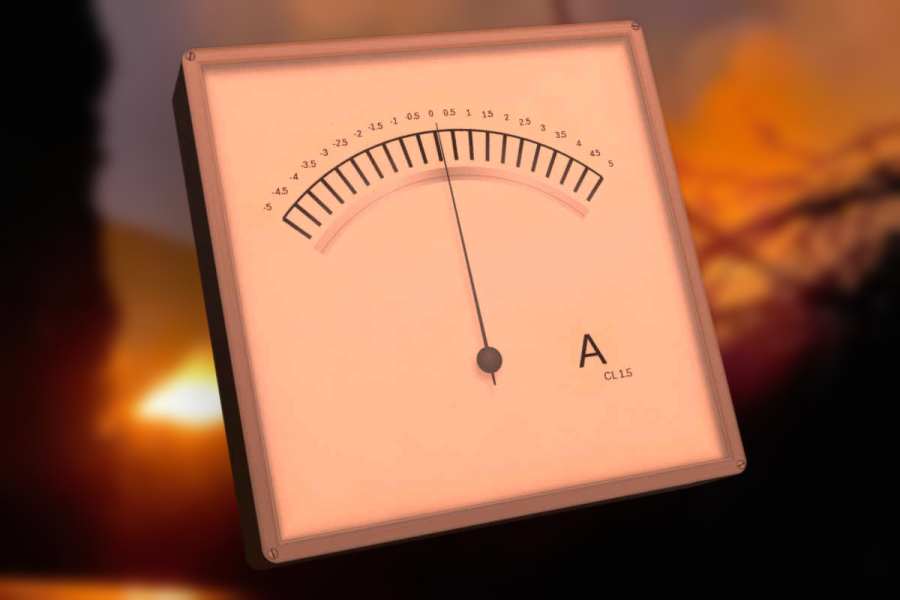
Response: 0 A
